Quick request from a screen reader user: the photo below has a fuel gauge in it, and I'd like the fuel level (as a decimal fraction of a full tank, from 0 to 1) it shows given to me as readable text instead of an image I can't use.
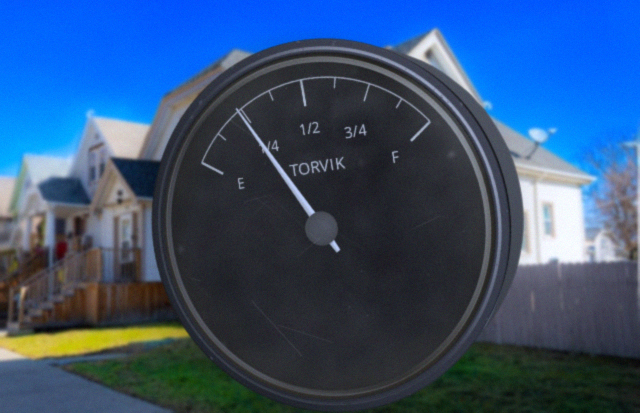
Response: 0.25
